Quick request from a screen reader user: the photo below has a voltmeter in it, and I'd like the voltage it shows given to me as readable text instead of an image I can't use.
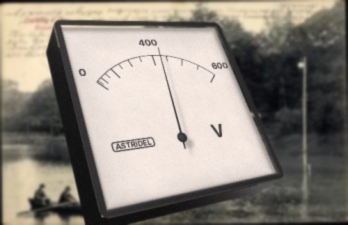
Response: 425 V
